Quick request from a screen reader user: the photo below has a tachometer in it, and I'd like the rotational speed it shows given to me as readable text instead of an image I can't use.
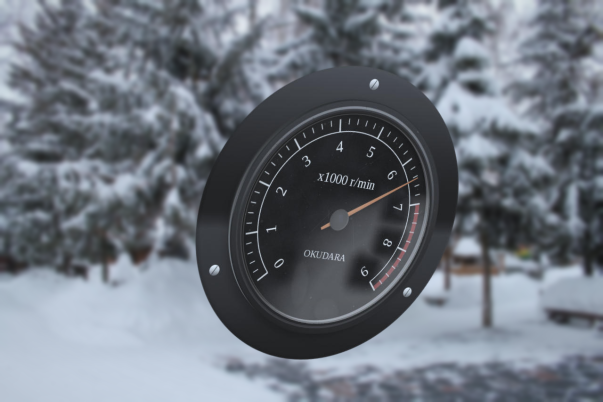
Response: 6400 rpm
